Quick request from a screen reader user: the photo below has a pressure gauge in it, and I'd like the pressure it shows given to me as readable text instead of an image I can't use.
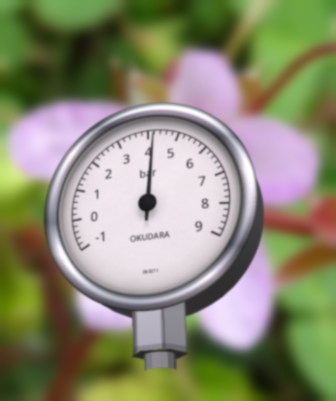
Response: 4.2 bar
